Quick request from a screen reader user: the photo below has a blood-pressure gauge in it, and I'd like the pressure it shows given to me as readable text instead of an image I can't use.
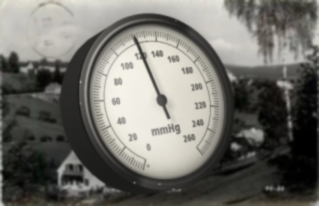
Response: 120 mmHg
